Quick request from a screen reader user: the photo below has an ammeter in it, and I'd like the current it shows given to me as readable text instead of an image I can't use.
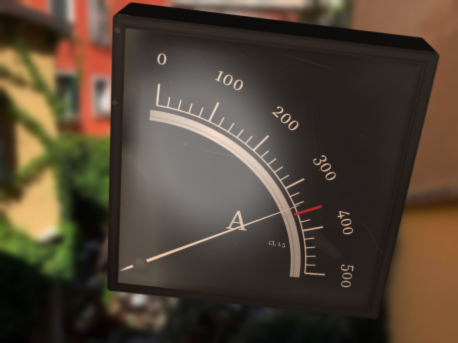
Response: 340 A
